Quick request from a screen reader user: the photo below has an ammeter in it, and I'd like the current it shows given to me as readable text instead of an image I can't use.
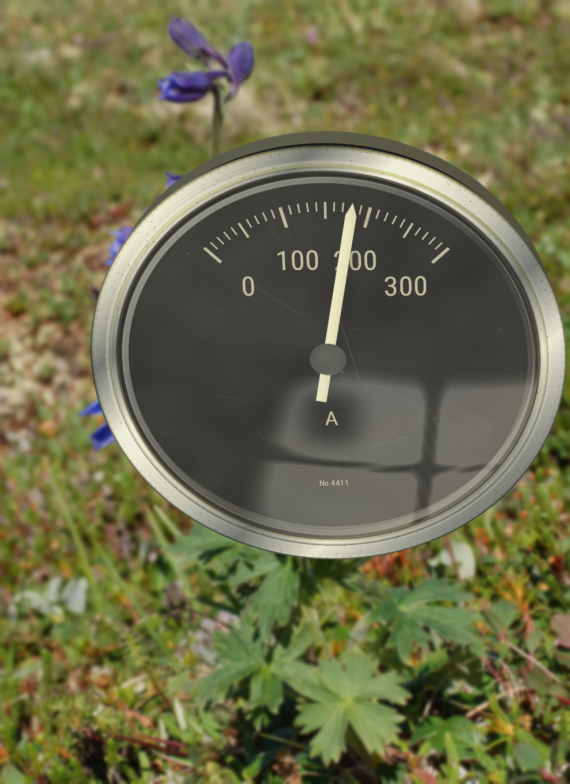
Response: 180 A
